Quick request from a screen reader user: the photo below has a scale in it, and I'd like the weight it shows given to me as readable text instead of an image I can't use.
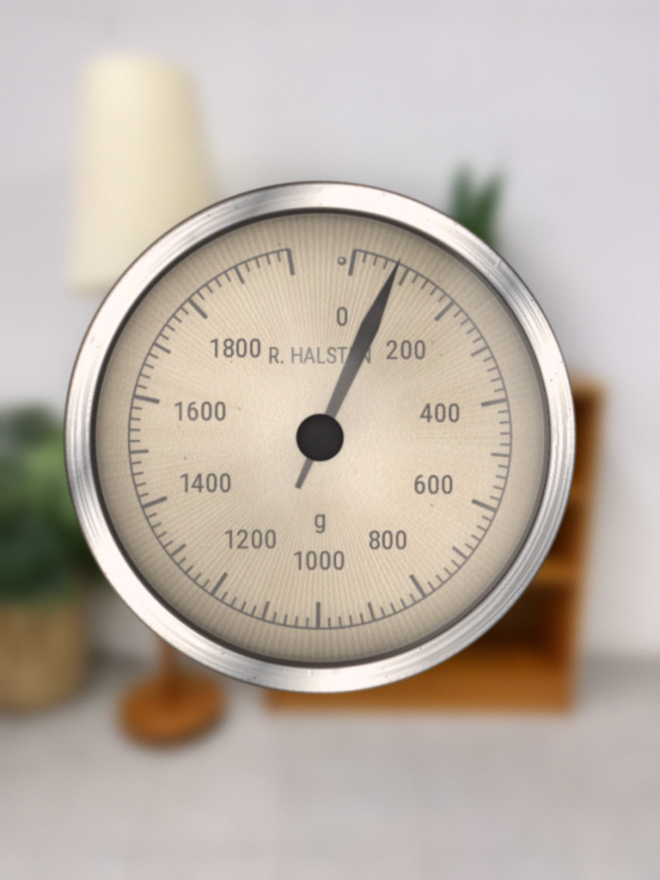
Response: 80 g
